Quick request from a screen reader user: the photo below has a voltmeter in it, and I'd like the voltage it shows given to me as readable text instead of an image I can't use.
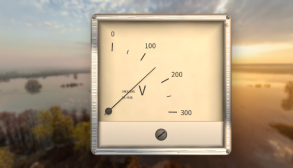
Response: 150 V
